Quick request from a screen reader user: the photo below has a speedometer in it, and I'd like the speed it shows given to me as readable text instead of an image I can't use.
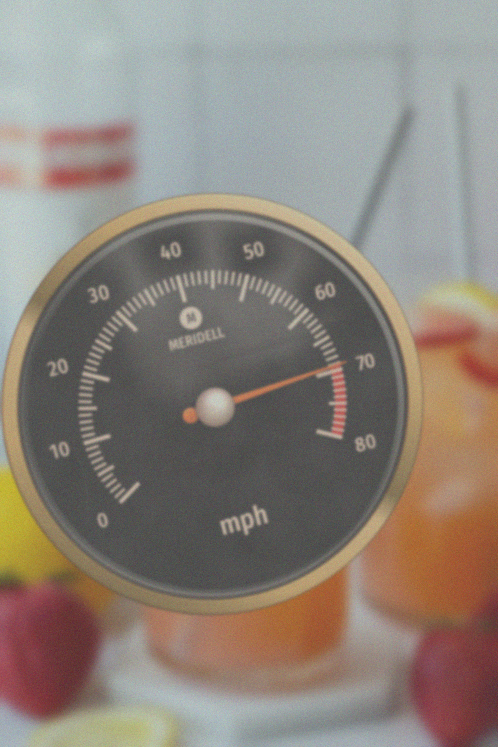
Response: 69 mph
